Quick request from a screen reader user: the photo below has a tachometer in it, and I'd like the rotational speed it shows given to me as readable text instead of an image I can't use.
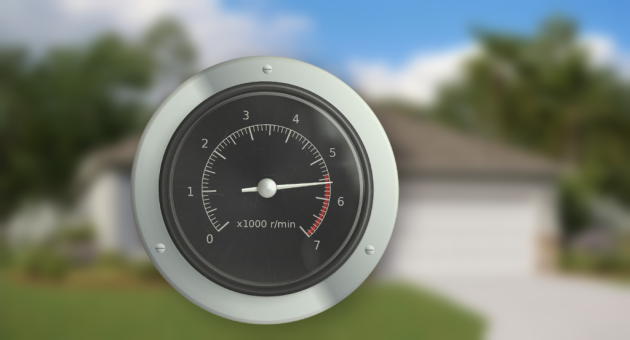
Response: 5600 rpm
